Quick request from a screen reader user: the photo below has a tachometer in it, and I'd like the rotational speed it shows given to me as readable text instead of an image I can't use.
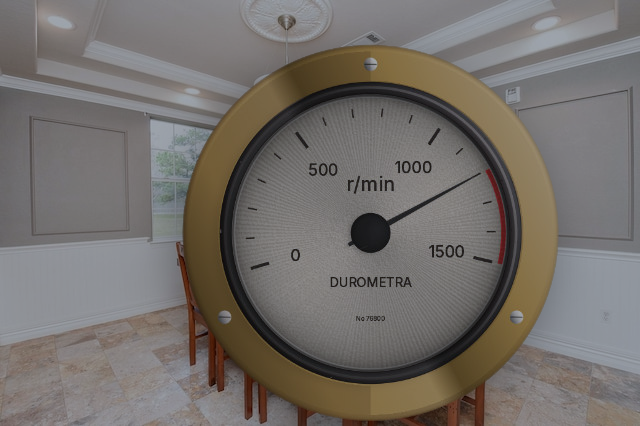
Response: 1200 rpm
